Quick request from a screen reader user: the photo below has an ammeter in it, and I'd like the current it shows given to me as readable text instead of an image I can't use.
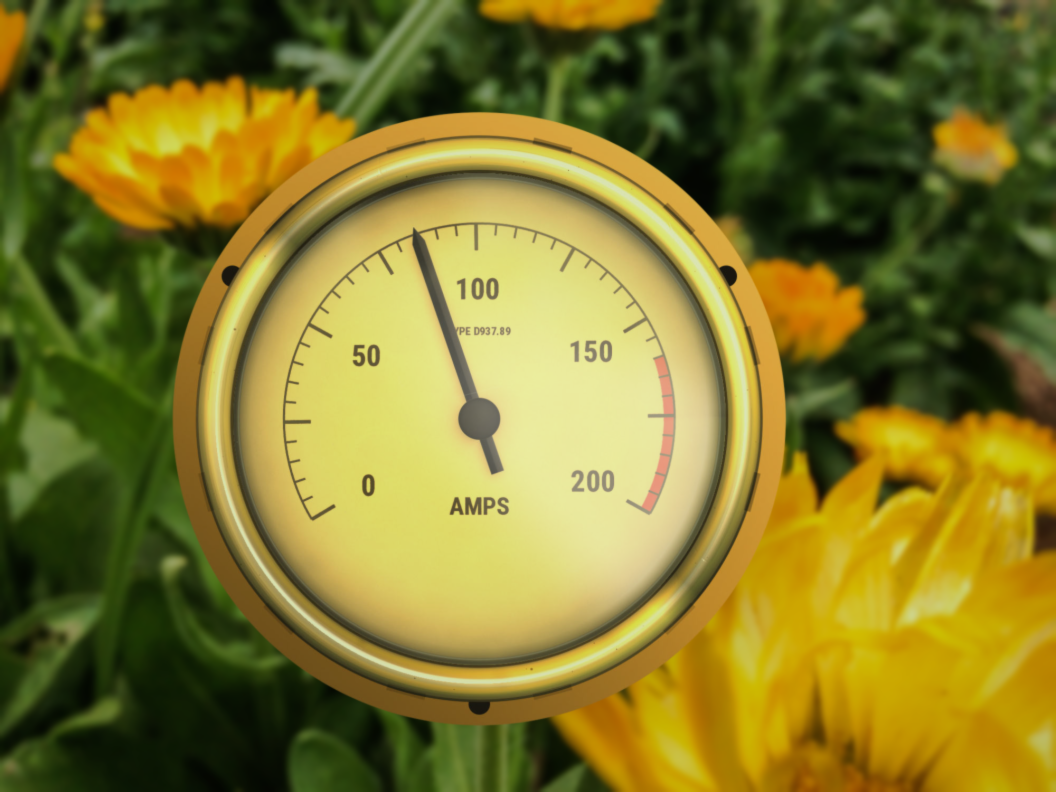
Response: 85 A
